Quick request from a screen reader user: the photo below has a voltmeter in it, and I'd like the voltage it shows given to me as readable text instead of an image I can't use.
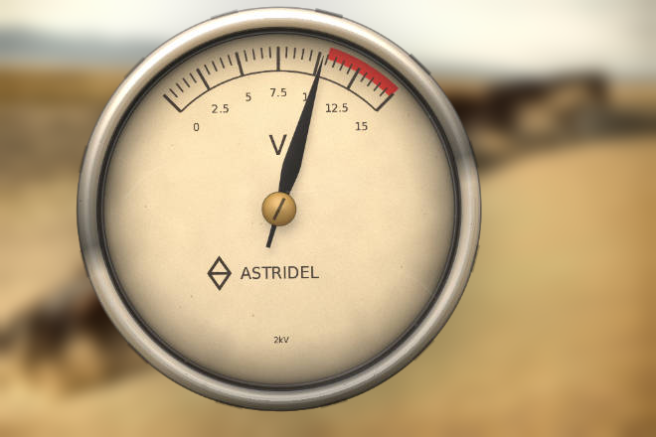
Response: 10.25 V
